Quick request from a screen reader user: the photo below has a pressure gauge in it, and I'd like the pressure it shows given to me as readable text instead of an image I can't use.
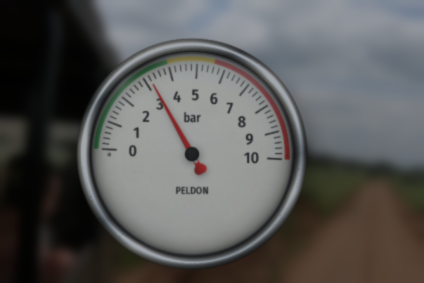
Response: 3.2 bar
